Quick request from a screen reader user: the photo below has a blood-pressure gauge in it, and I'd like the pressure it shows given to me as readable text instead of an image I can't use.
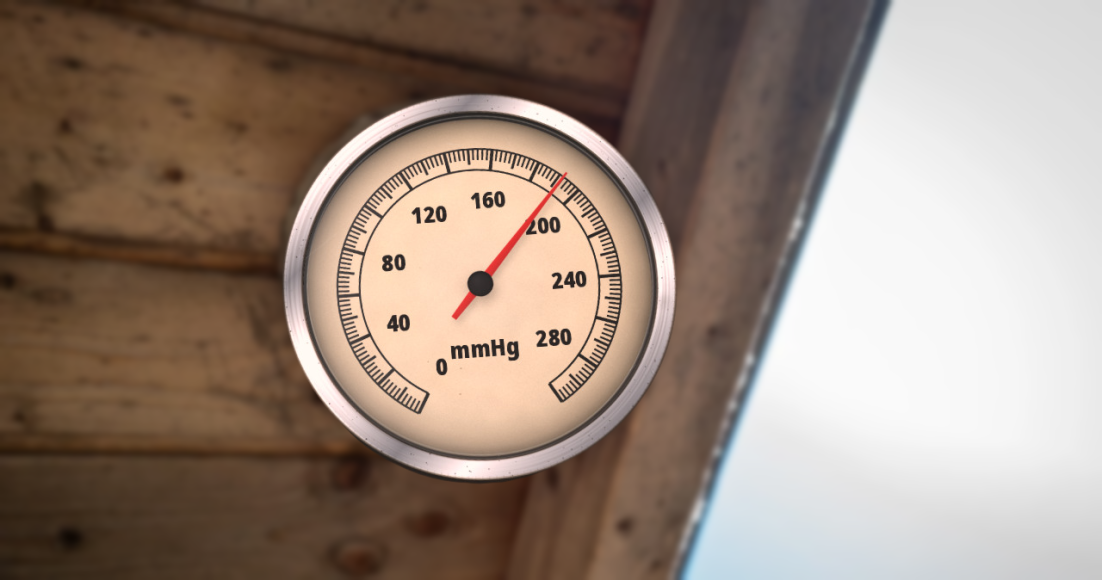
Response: 192 mmHg
